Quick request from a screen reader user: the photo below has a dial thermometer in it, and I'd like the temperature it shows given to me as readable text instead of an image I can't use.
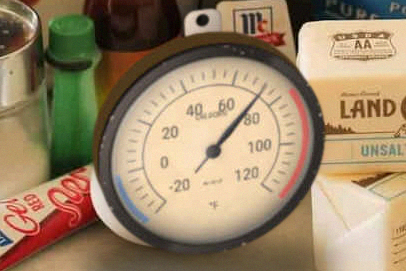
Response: 72 °F
